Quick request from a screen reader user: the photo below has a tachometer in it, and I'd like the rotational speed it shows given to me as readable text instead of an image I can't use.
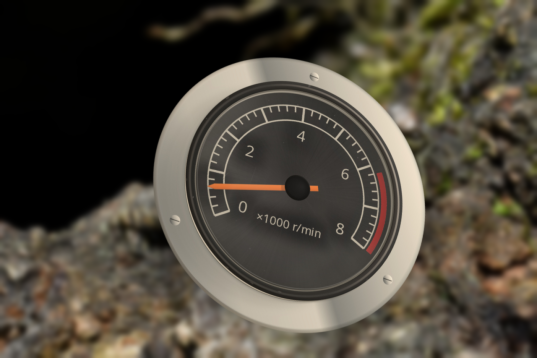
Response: 600 rpm
